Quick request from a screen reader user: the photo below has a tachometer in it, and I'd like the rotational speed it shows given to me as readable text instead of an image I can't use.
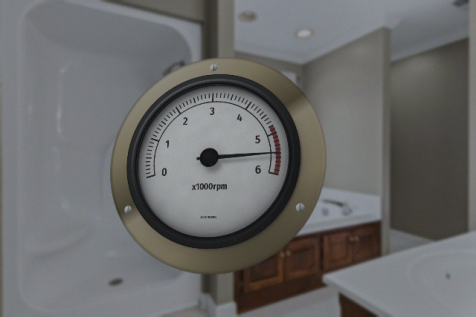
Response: 5500 rpm
